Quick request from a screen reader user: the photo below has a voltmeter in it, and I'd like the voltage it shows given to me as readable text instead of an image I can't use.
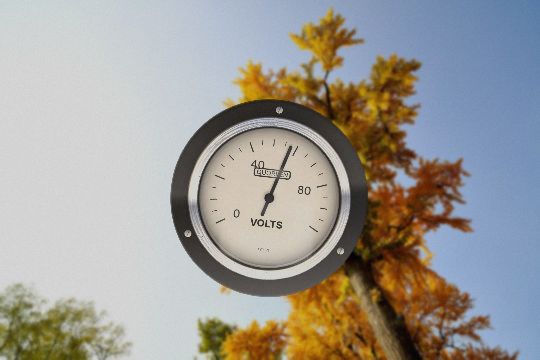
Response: 57.5 V
